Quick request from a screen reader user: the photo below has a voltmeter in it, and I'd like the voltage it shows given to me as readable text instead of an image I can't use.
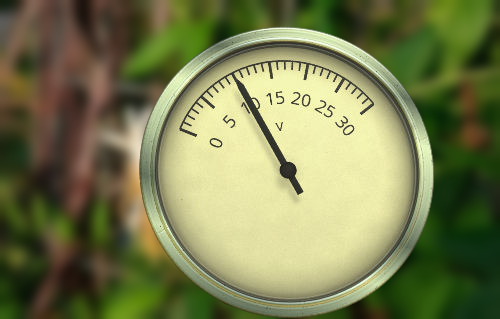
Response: 10 V
